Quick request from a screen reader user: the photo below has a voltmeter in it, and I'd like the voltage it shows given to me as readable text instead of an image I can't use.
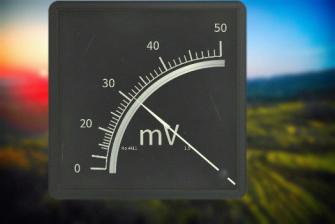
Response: 31 mV
